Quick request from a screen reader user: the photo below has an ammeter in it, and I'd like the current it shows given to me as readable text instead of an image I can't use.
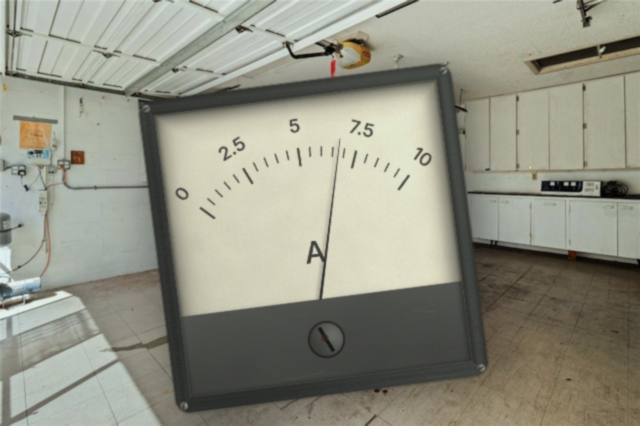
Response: 6.75 A
